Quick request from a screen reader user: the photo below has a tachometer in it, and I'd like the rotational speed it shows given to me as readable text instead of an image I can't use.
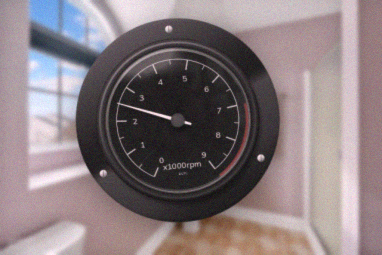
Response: 2500 rpm
